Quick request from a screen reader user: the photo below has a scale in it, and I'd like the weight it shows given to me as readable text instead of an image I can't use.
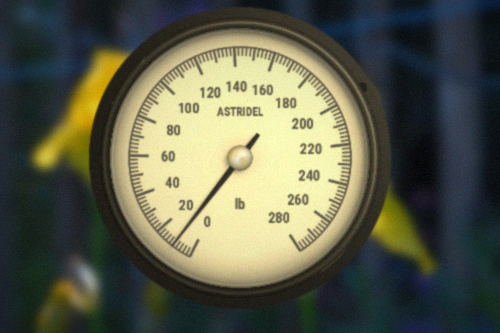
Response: 10 lb
